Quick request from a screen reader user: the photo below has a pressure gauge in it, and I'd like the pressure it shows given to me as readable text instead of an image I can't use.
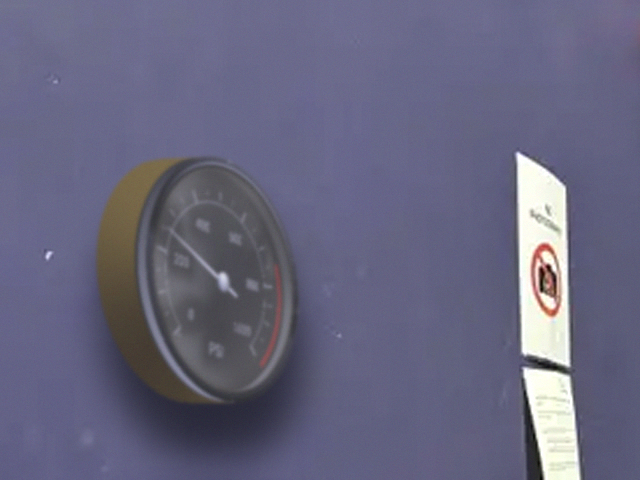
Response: 250 psi
